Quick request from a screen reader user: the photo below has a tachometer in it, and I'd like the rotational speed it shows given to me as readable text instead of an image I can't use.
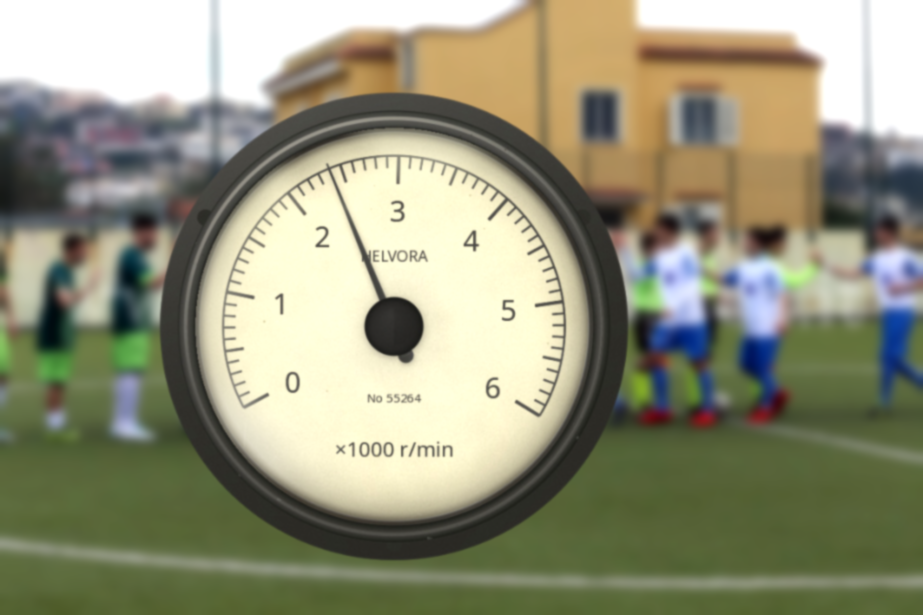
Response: 2400 rpm
